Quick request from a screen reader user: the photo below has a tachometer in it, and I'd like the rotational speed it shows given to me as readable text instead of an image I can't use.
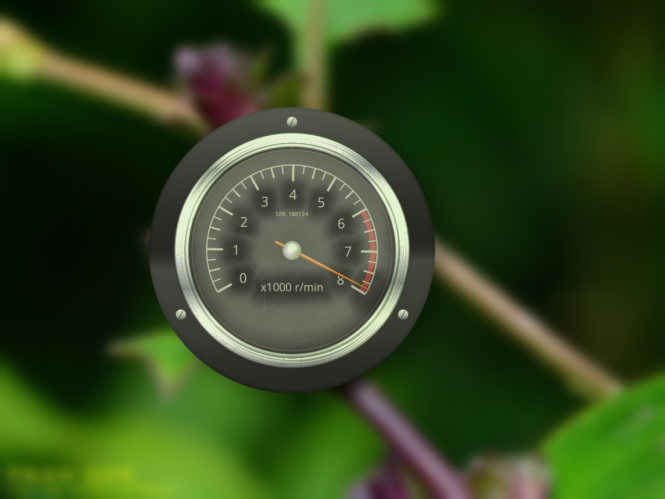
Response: 7875 rpm
